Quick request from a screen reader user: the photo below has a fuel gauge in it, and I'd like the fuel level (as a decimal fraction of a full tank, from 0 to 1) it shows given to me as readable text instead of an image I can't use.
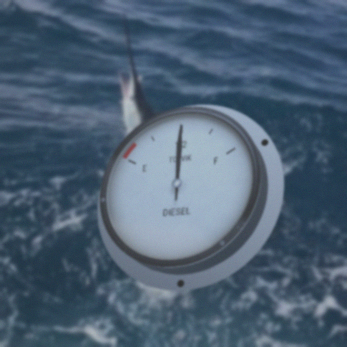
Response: 0.5
